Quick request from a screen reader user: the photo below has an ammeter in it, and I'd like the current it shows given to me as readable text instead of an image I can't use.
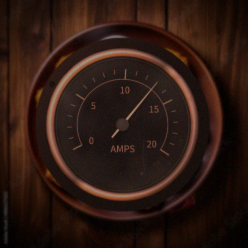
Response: 13 A
